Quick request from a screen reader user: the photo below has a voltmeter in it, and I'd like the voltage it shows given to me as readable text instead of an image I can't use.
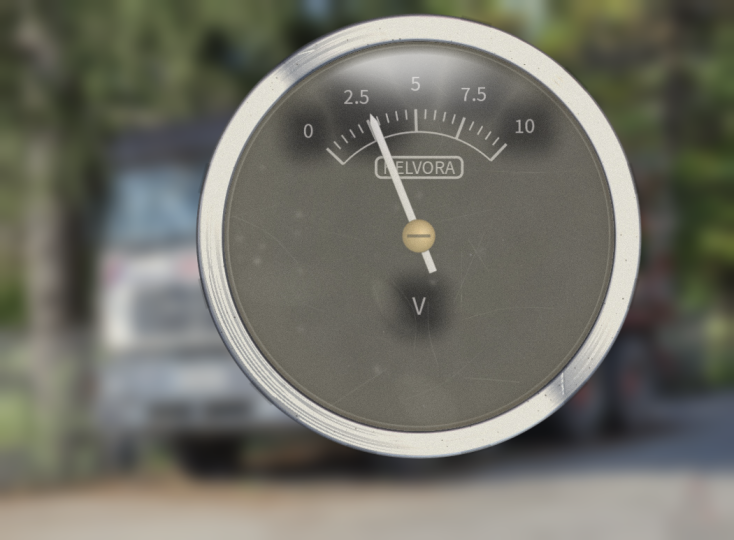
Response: 2.75 V
